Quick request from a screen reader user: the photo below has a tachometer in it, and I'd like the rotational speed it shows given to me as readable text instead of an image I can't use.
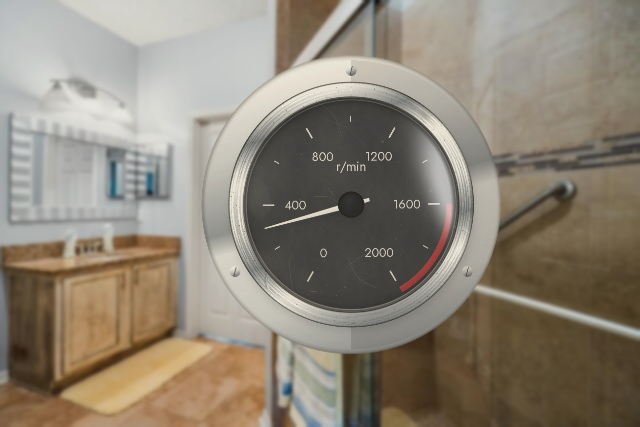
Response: 300 rpm
